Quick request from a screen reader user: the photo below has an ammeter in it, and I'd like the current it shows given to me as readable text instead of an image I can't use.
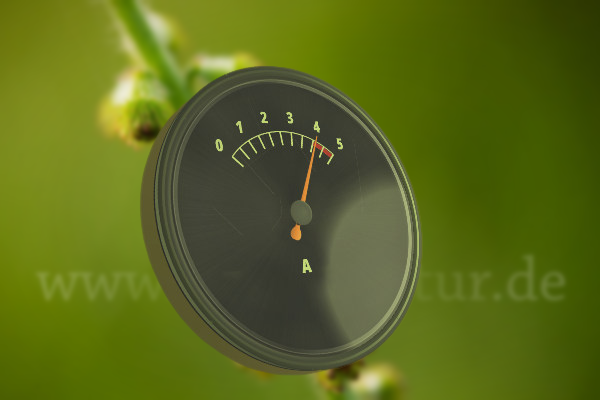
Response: 4 A
